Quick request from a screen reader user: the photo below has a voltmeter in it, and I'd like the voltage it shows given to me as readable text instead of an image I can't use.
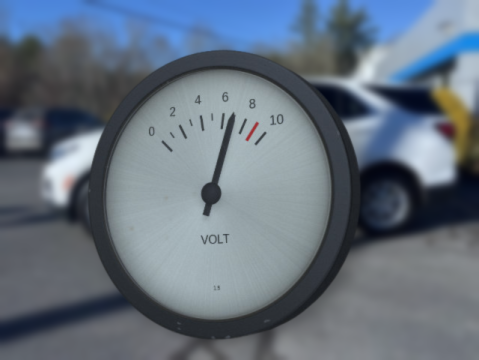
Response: 7 V
